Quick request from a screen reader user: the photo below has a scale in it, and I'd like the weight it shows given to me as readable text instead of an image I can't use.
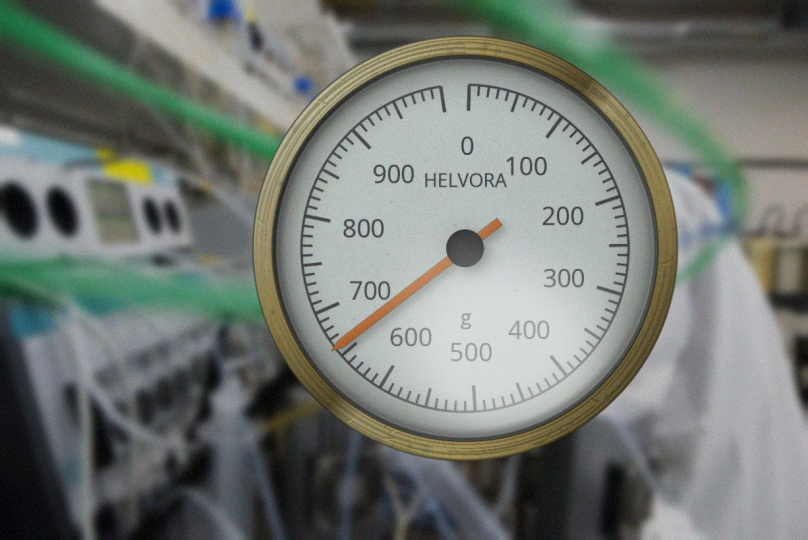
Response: 660 g
